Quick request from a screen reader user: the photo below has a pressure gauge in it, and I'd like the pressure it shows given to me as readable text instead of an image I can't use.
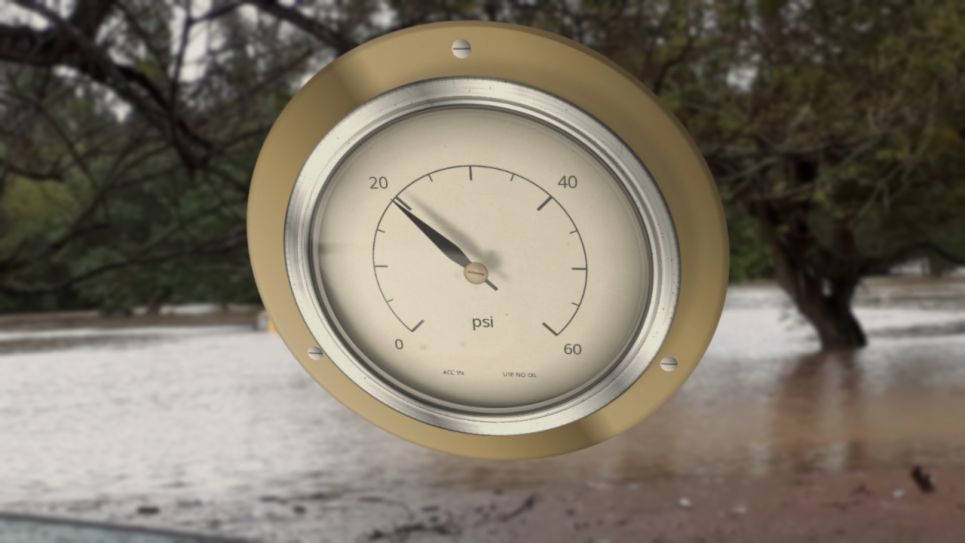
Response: 20 psi
